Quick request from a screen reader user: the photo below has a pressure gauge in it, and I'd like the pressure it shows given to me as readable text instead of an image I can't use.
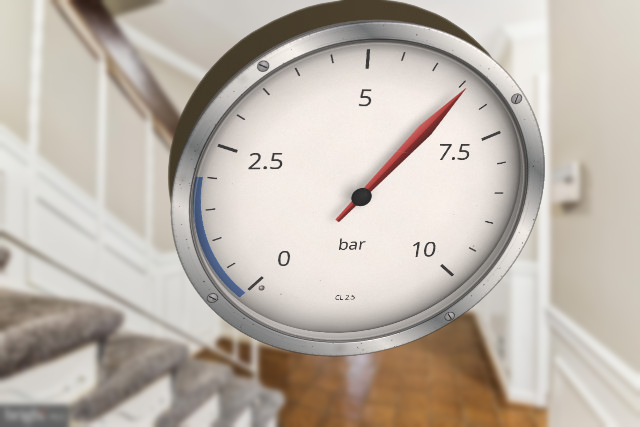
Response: 6.5 bar
